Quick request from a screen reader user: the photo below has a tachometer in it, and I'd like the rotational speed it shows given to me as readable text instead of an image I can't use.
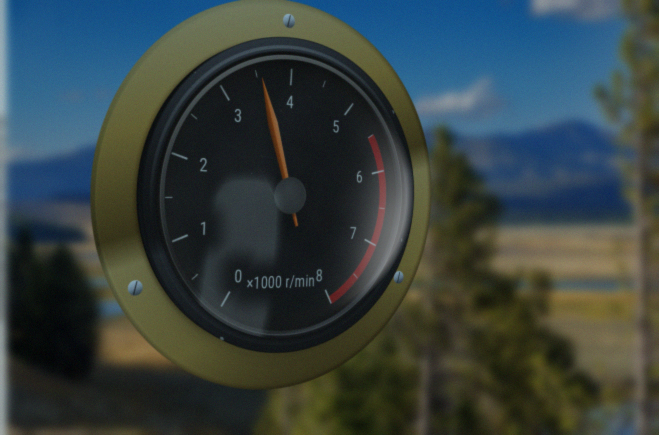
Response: 3500 rpm
